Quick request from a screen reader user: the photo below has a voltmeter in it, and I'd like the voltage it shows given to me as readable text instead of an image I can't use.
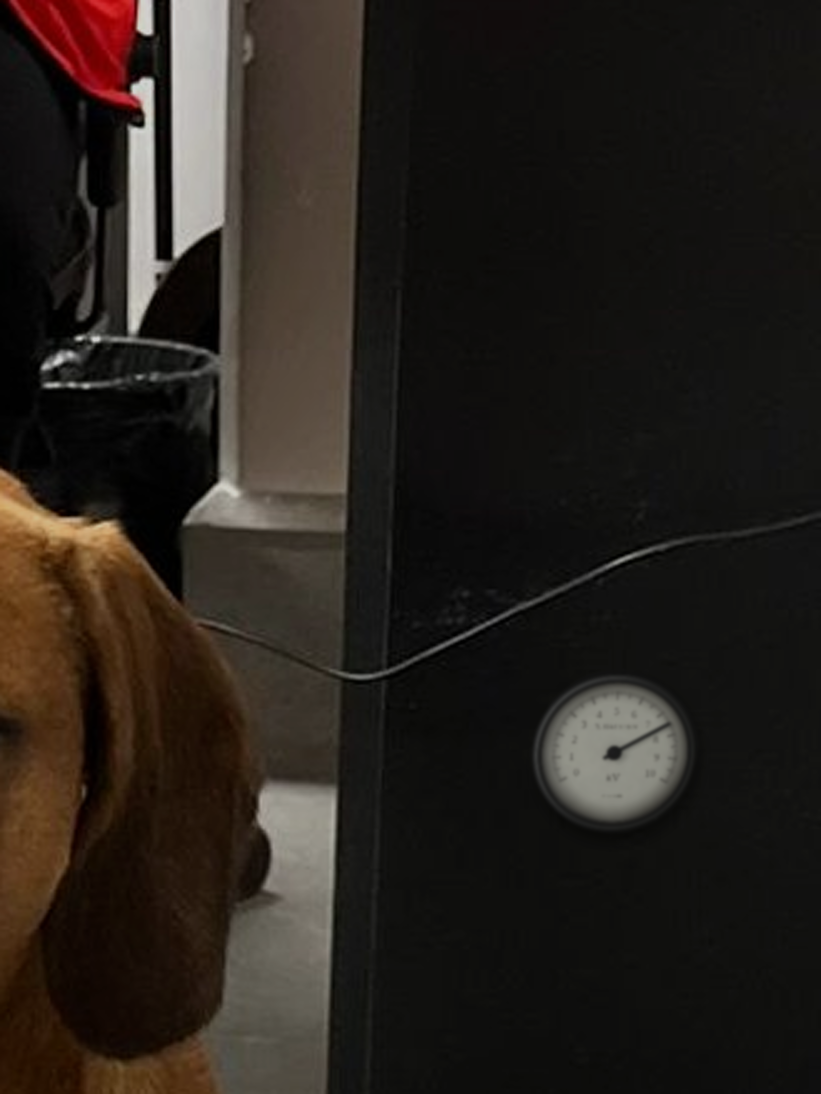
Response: 7.5 kV
